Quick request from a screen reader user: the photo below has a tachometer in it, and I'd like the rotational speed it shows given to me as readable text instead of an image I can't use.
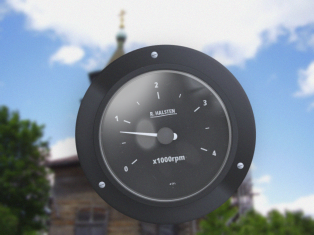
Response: 750 rpm
